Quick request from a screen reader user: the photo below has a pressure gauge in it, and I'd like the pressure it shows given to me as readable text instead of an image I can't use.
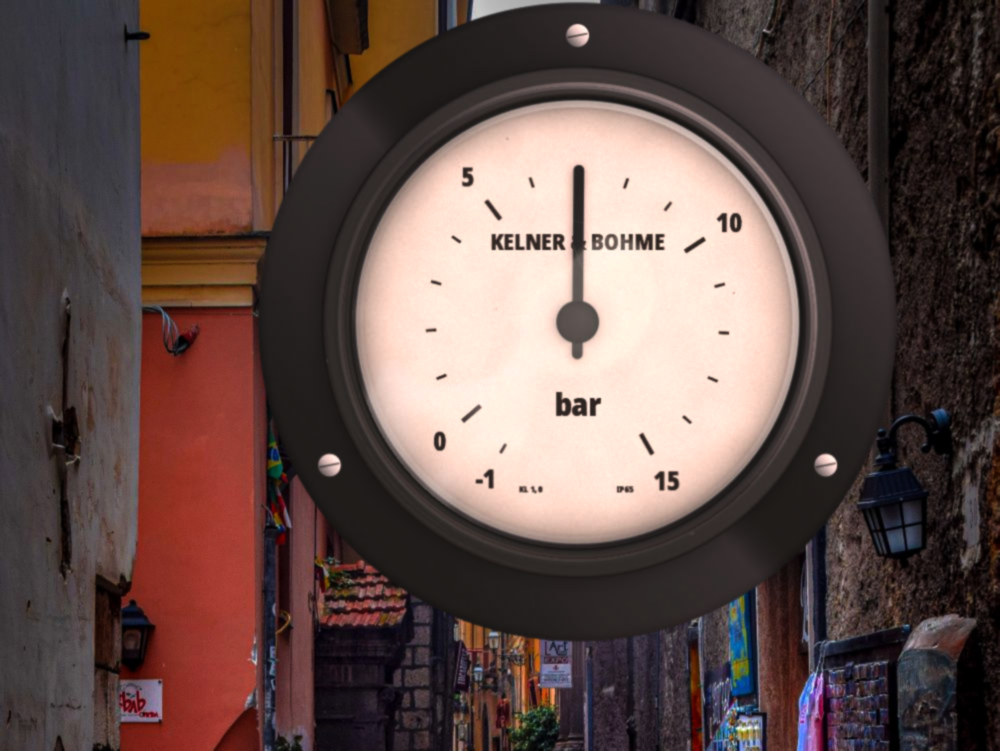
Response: 7 bar
